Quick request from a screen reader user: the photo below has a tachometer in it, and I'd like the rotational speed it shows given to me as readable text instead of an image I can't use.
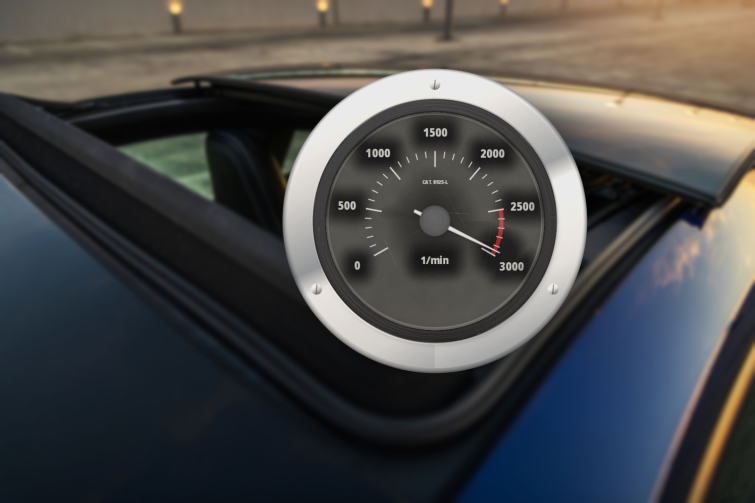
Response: 2950 rpm
